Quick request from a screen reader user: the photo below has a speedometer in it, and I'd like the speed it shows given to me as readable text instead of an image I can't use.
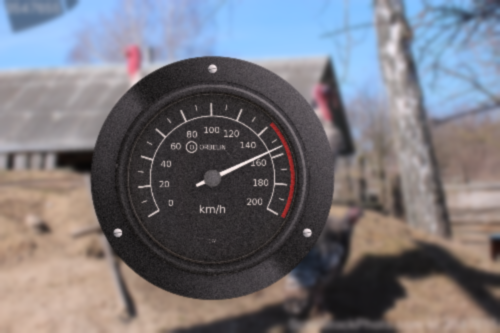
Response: 155 km/h
